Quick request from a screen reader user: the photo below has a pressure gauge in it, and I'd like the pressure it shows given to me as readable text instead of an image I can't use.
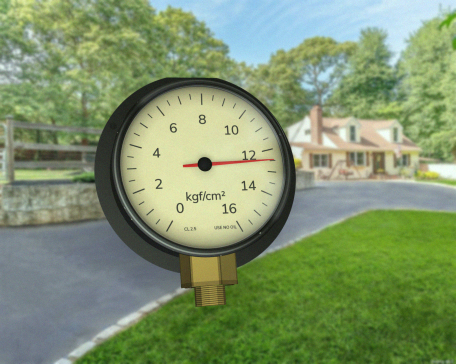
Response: 12.5 kg/cm²
